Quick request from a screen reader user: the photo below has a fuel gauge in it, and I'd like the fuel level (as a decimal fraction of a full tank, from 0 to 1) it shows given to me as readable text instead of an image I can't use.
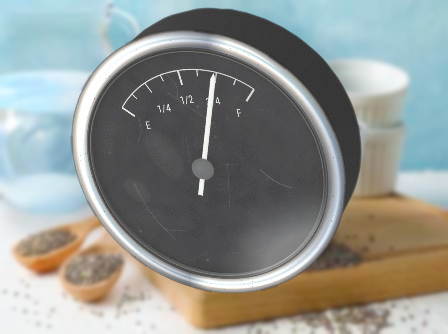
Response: 0.75
